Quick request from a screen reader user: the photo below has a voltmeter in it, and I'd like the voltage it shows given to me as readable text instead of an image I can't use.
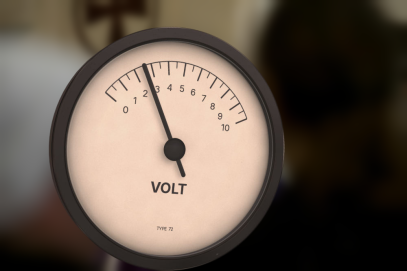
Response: 2.5 V
